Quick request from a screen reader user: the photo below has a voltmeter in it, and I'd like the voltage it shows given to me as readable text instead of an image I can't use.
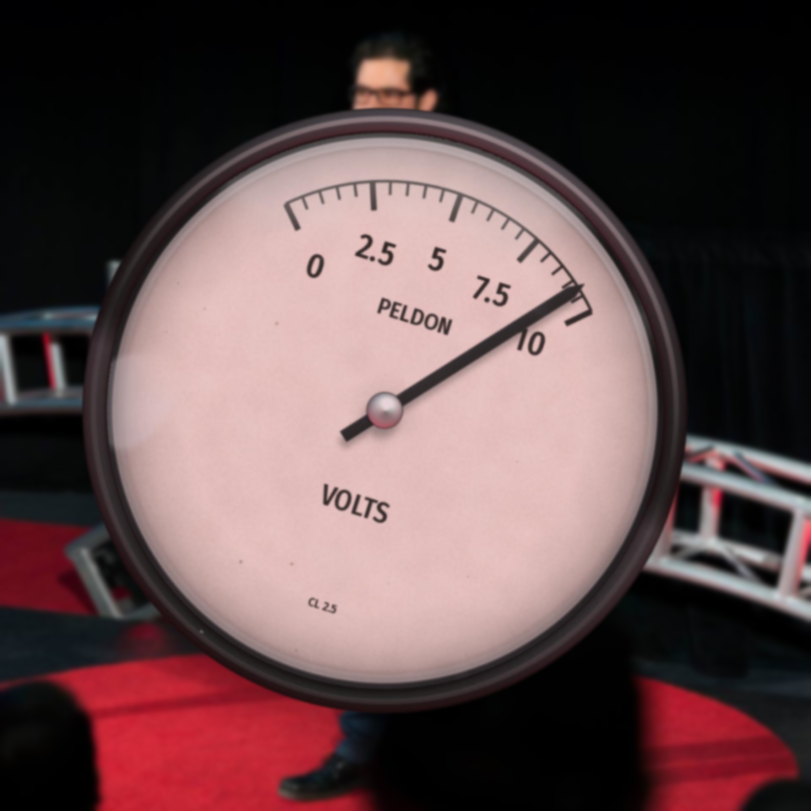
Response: 9.25 V
